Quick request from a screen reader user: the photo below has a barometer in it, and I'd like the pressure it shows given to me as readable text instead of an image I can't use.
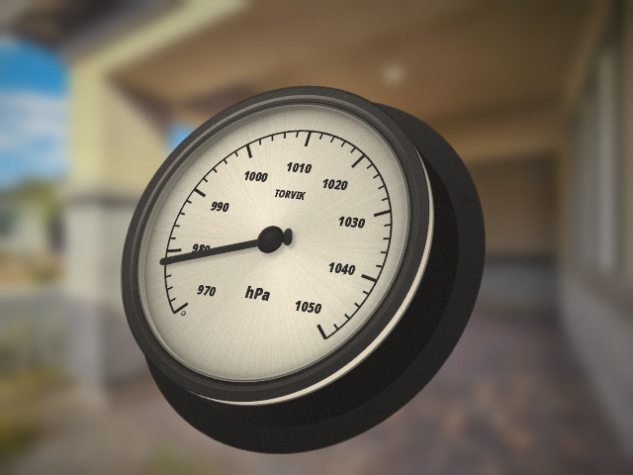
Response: 978 hPa
